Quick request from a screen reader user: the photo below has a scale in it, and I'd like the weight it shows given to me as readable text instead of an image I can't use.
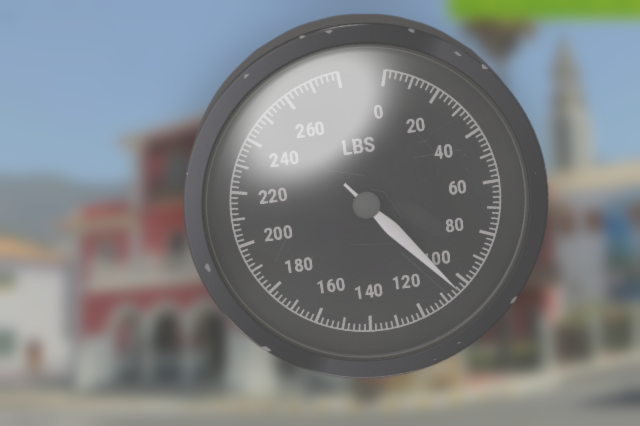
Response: 104 lb
